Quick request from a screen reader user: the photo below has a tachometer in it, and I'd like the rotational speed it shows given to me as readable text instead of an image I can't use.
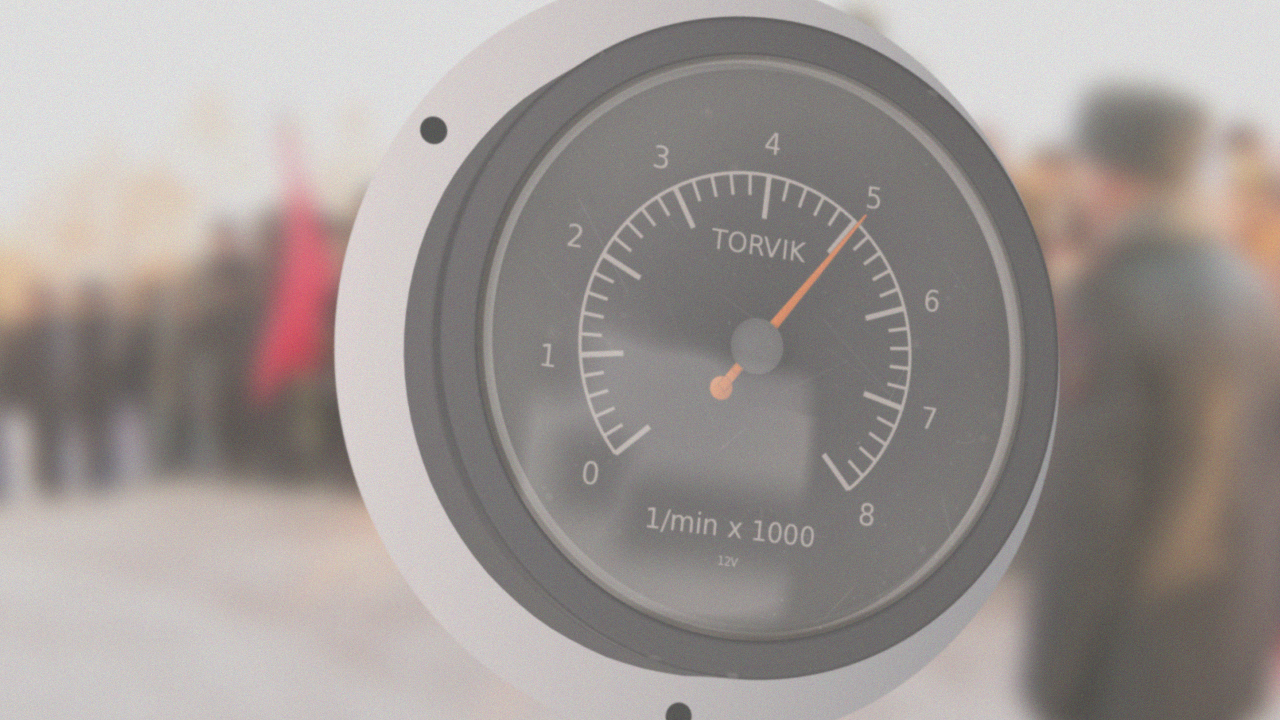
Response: 5000 rpm
